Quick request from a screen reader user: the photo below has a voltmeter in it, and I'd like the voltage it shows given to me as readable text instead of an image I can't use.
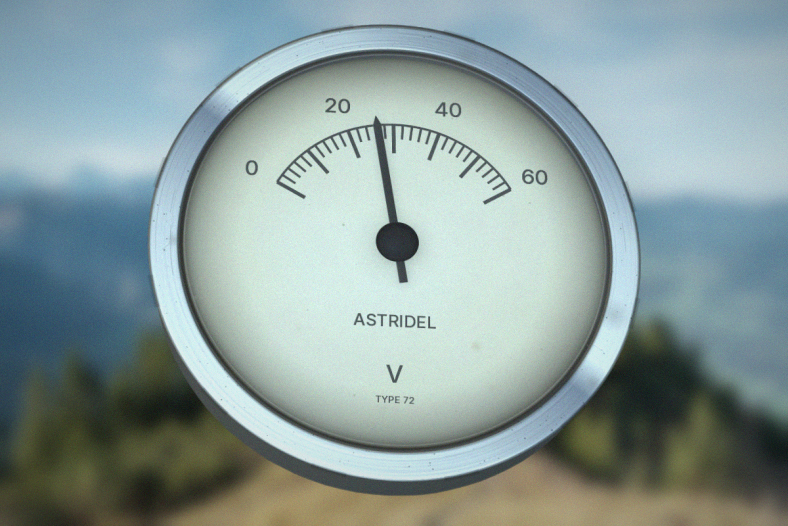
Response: 26 V
